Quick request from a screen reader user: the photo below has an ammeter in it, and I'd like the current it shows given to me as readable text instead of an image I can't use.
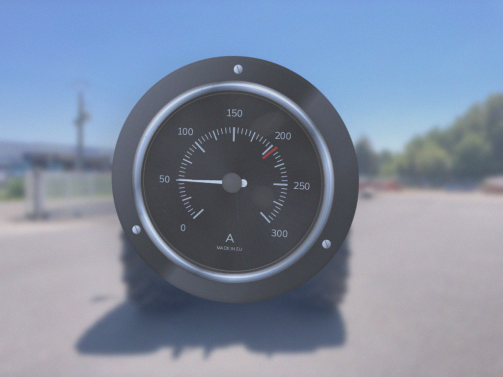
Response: 50 A
